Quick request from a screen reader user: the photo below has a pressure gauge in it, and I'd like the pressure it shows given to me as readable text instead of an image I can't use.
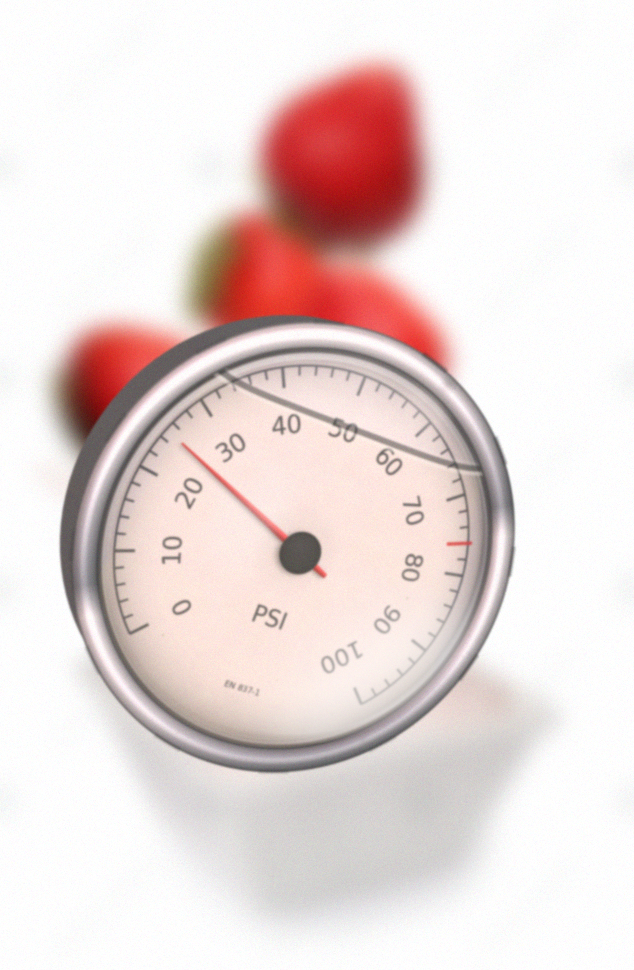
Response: 25 psi
